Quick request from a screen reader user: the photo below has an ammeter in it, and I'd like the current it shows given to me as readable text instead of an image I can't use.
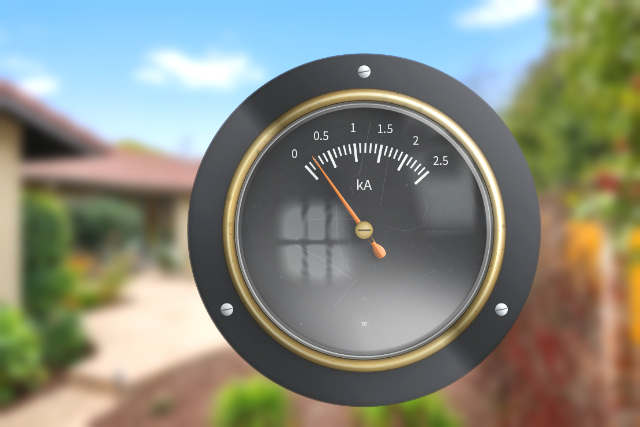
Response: 0.2 kA
